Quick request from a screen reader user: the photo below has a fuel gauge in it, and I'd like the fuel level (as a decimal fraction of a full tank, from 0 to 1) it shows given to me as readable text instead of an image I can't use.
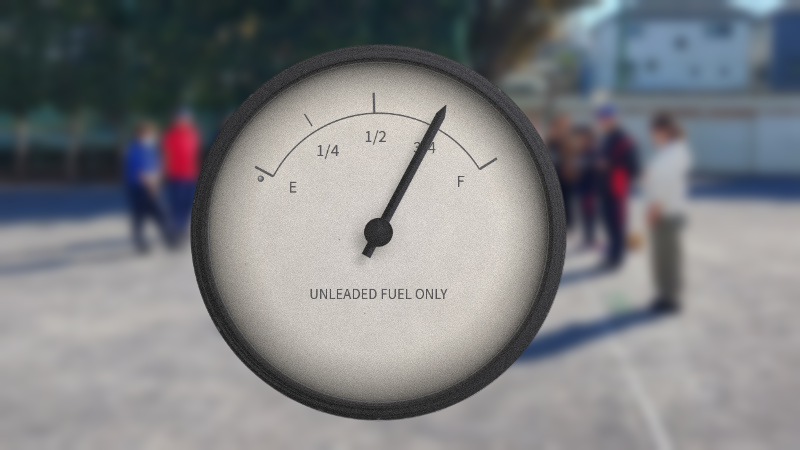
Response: 0.75
